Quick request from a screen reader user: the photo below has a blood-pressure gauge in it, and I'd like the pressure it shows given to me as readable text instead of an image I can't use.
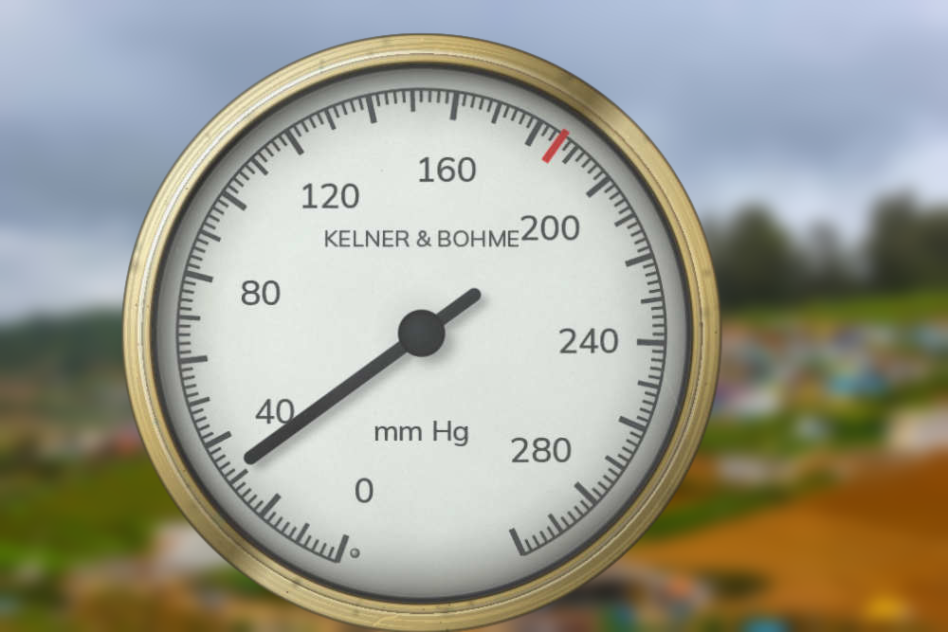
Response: 32 mmHg
